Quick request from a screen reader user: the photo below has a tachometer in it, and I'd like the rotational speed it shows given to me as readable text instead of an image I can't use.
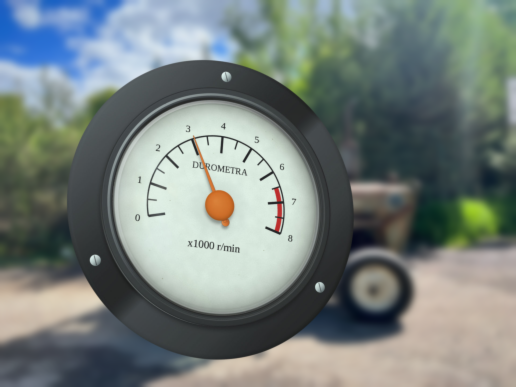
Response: 3000 rpm
